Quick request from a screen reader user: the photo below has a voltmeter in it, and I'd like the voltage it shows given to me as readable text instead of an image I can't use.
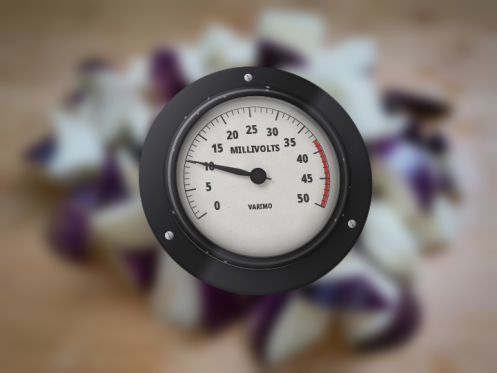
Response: 10 mV
